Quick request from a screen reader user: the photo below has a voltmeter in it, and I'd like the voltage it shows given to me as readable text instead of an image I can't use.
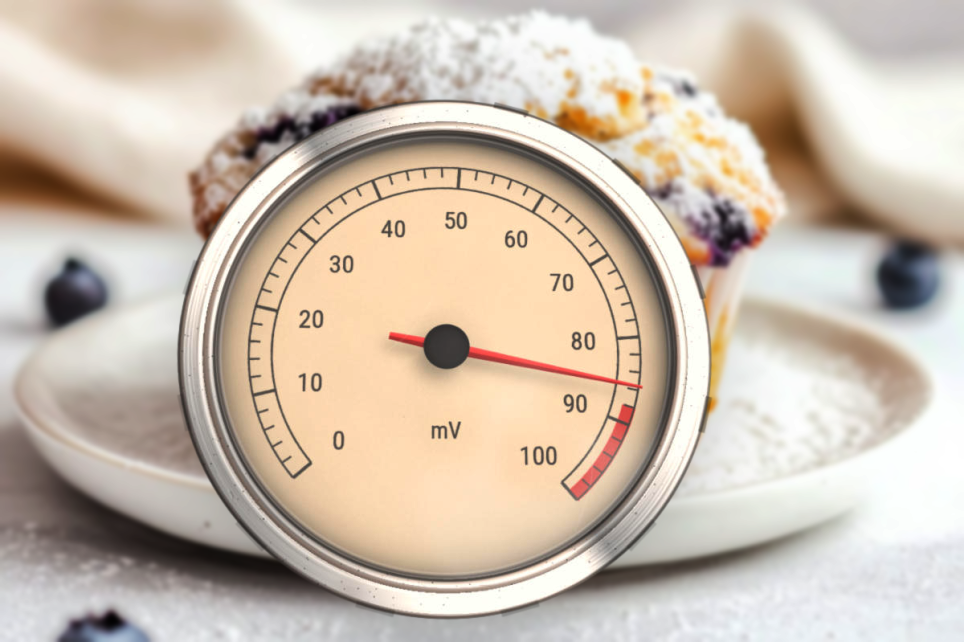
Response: 86 mV
